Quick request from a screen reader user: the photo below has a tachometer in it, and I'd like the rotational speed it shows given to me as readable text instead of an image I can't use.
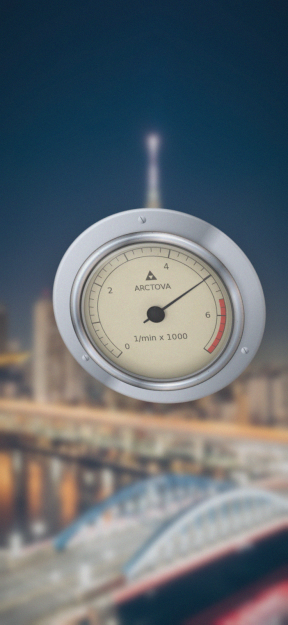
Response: 5000 rpm
